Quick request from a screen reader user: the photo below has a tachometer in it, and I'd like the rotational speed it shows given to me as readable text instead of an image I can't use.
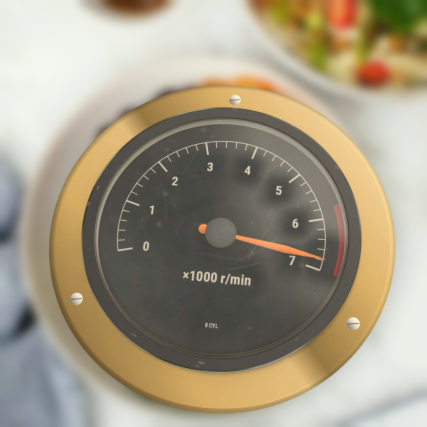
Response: 6800 rpm
